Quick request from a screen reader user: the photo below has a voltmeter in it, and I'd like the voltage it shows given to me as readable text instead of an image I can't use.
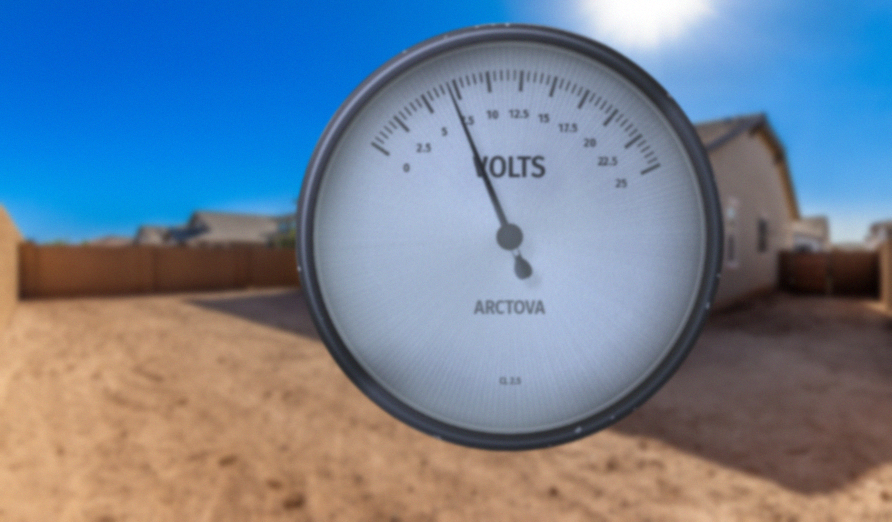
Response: 7 V
